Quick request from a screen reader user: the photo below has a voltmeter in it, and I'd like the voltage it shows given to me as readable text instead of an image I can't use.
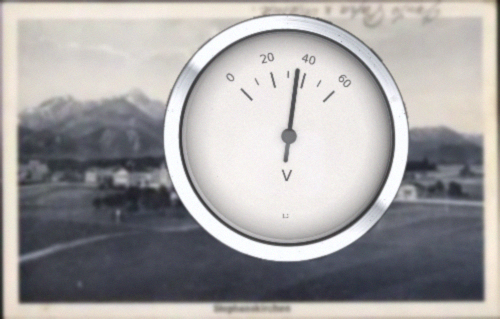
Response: 35 V
